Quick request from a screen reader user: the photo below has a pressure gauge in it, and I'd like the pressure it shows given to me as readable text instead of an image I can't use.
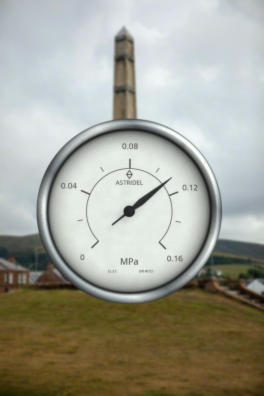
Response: 0.11 MPa
